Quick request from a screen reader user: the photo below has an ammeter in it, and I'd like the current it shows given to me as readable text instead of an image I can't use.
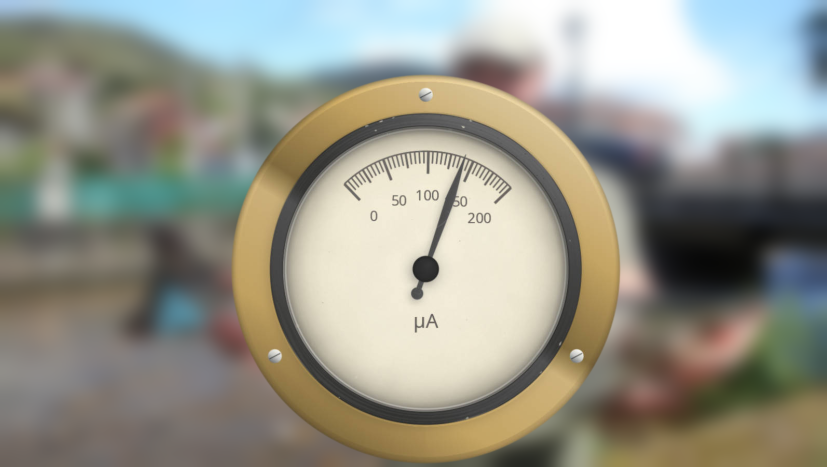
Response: 140 µA
